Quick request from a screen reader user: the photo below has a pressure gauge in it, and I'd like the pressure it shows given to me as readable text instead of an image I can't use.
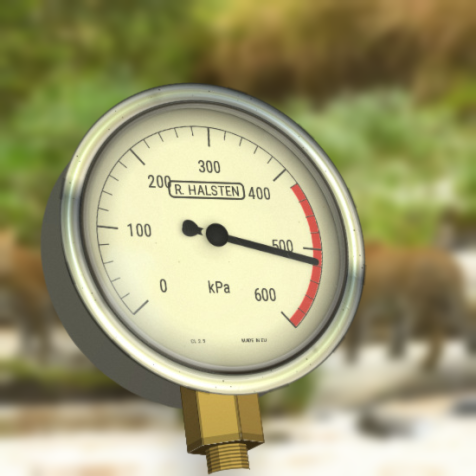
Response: 520 kPa
